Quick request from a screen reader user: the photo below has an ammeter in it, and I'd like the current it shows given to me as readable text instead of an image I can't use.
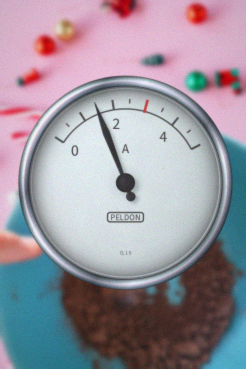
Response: 1.5 A
